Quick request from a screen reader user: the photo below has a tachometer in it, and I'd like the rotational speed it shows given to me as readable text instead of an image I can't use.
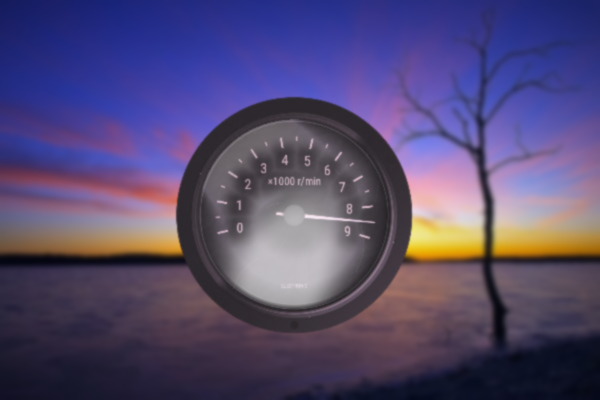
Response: 8500 rpm
